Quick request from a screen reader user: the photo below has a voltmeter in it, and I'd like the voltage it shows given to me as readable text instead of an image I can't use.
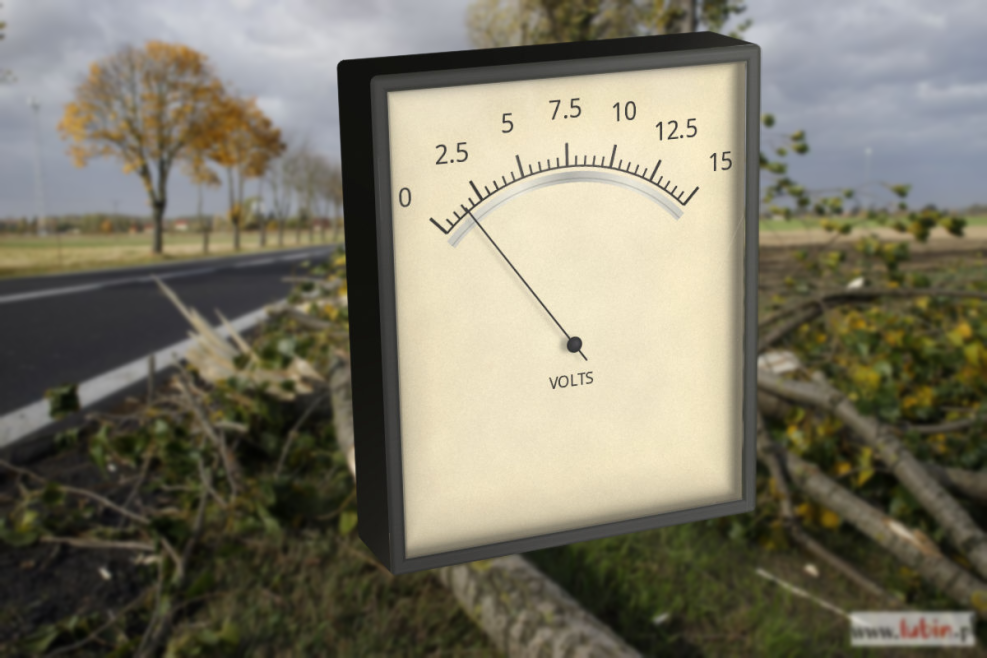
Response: 1.5 V
